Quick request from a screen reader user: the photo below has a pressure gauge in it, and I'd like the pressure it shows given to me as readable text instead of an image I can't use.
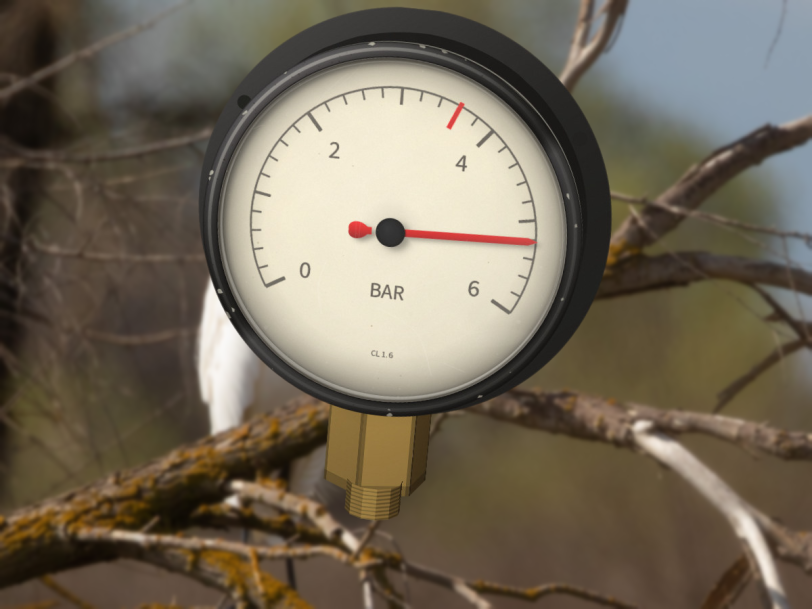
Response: 5.2 bar
